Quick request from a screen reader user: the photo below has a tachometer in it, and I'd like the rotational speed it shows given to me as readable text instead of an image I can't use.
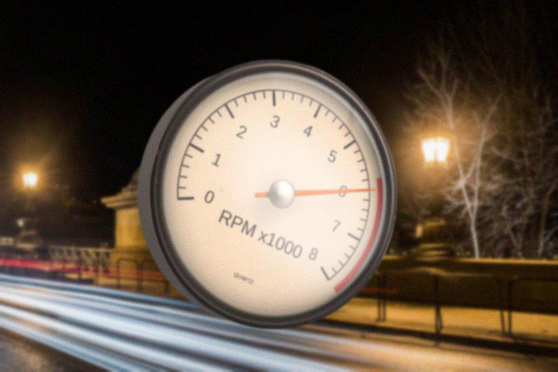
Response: 6000 rpm
